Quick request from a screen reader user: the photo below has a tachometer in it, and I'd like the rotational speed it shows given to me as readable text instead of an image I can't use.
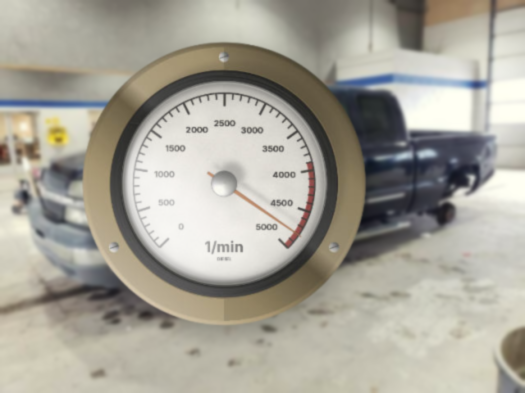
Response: 4800 rpm
